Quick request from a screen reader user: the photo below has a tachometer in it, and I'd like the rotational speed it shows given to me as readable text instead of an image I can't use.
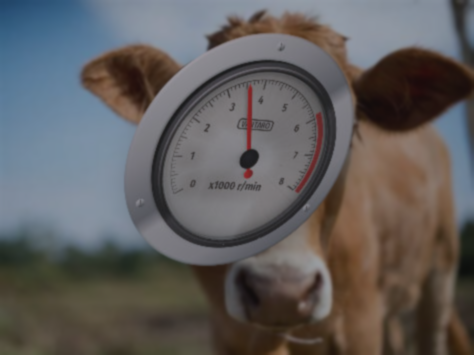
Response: 3500 rpm
